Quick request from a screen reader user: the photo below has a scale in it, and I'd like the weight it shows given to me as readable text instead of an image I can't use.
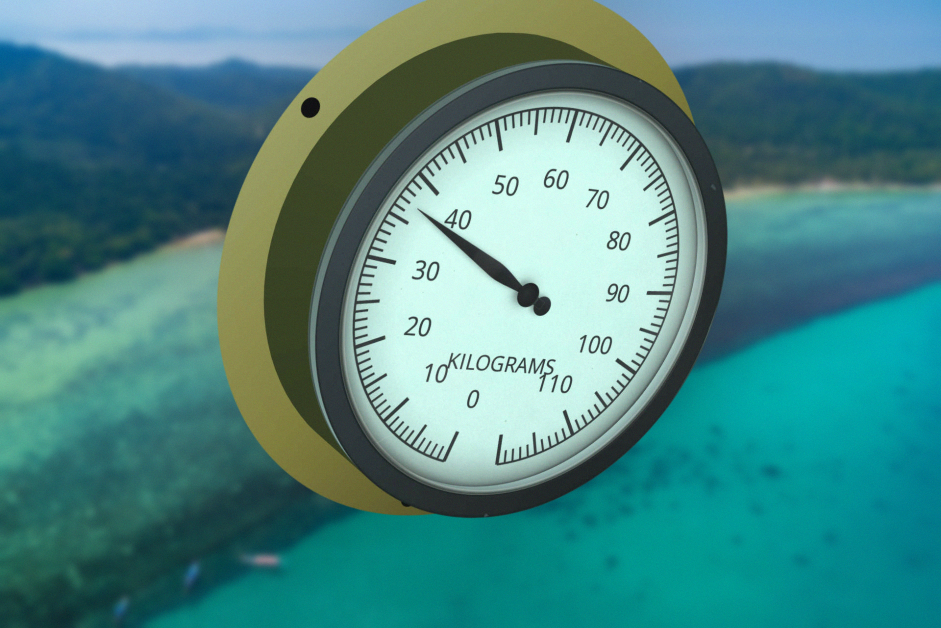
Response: 37 kg
